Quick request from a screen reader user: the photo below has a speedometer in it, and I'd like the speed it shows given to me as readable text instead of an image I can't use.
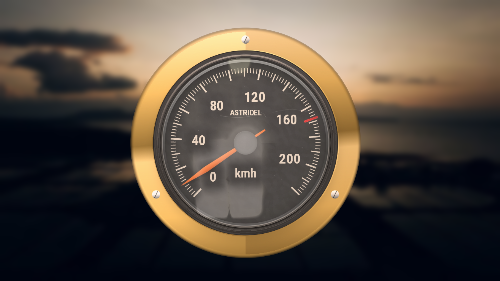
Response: 10 km/h
